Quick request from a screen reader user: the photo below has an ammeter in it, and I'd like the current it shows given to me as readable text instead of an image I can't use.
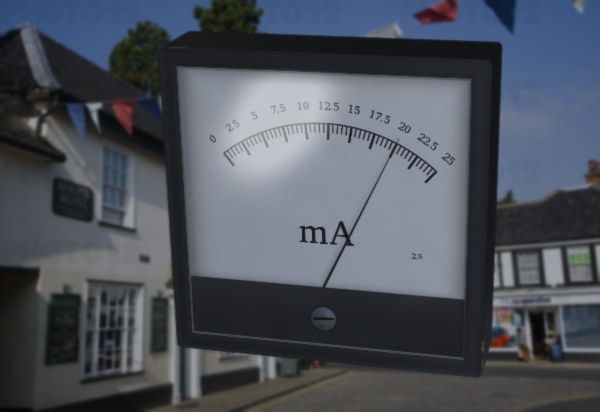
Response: 20 mA
